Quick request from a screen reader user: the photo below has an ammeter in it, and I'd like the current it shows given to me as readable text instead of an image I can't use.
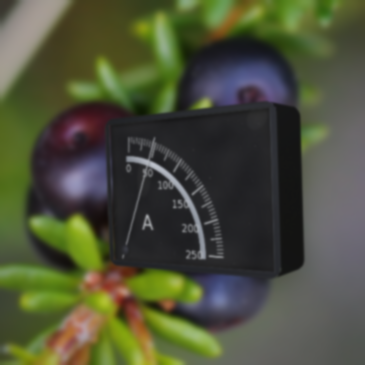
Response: 50 A
